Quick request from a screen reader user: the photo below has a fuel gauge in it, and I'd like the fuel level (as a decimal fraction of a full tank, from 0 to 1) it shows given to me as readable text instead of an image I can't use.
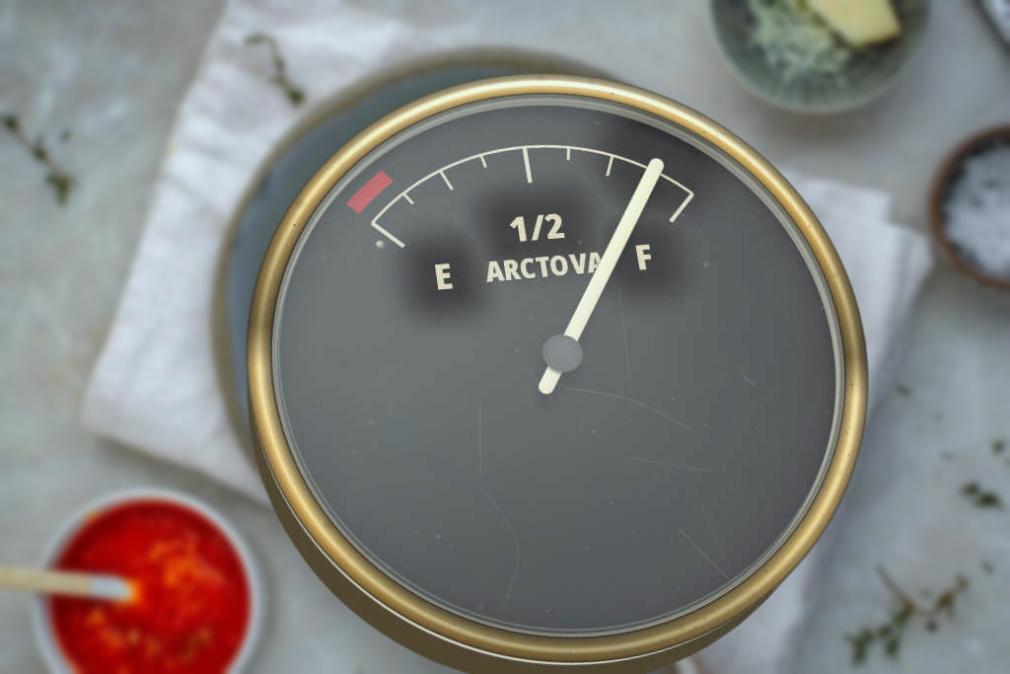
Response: 0.875
